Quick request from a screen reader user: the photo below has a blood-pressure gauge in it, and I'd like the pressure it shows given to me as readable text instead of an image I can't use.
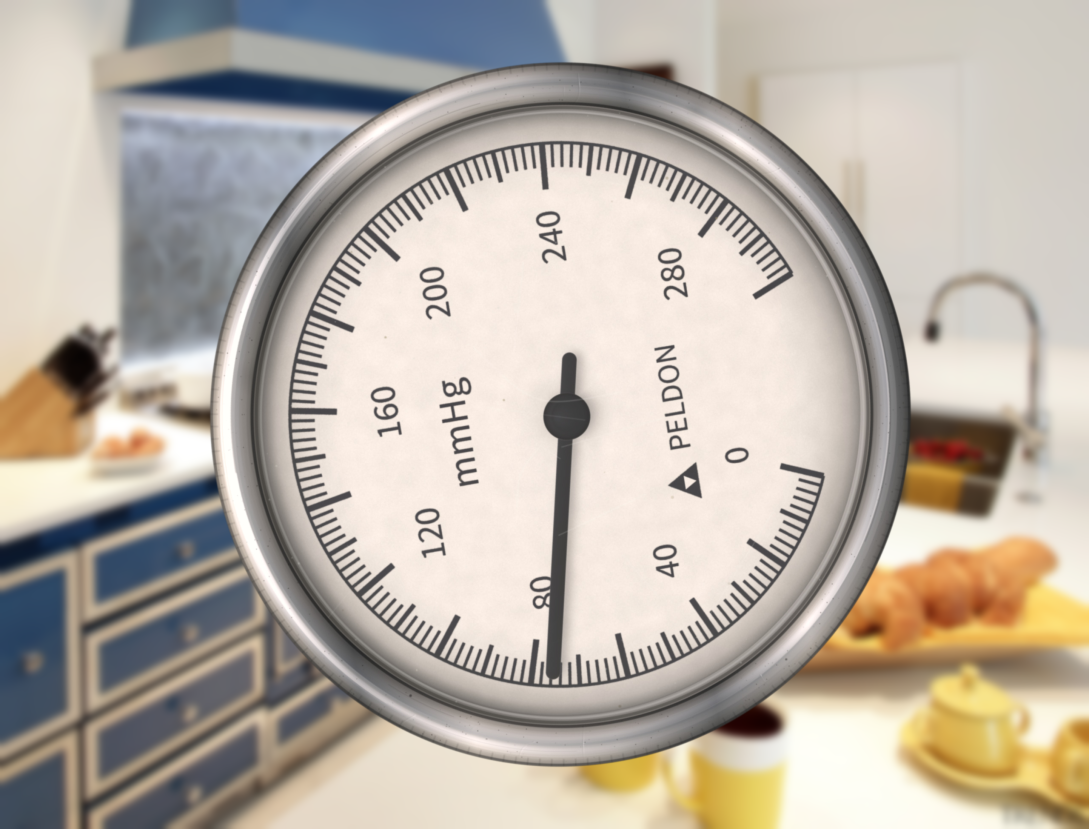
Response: 76 mmHg
